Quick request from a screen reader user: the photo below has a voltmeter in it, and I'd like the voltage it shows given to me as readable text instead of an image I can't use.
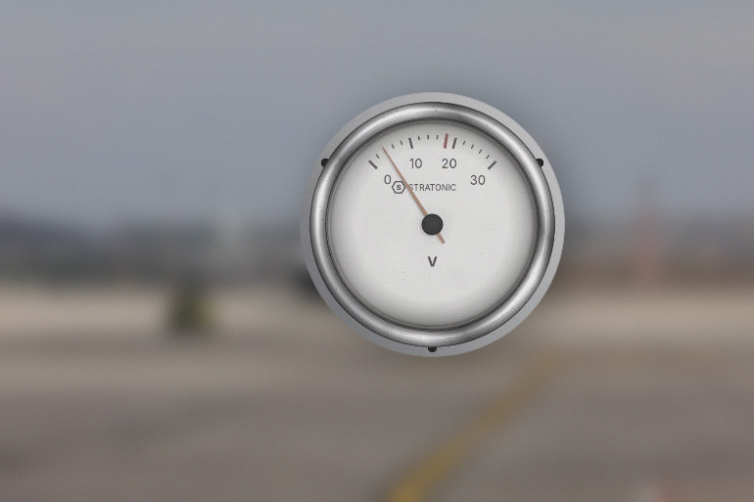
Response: 4 V
